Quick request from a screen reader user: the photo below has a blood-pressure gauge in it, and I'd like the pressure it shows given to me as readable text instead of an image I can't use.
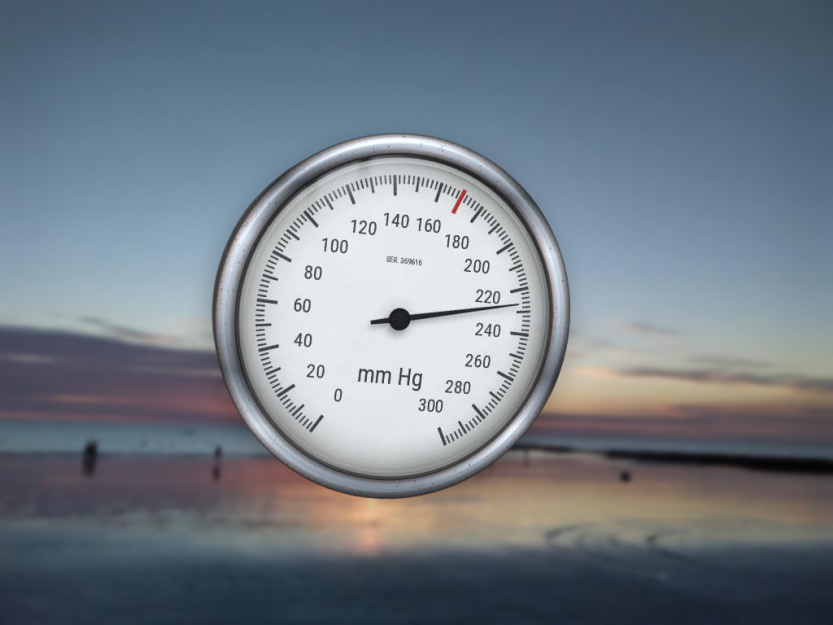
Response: 226 mmHg
